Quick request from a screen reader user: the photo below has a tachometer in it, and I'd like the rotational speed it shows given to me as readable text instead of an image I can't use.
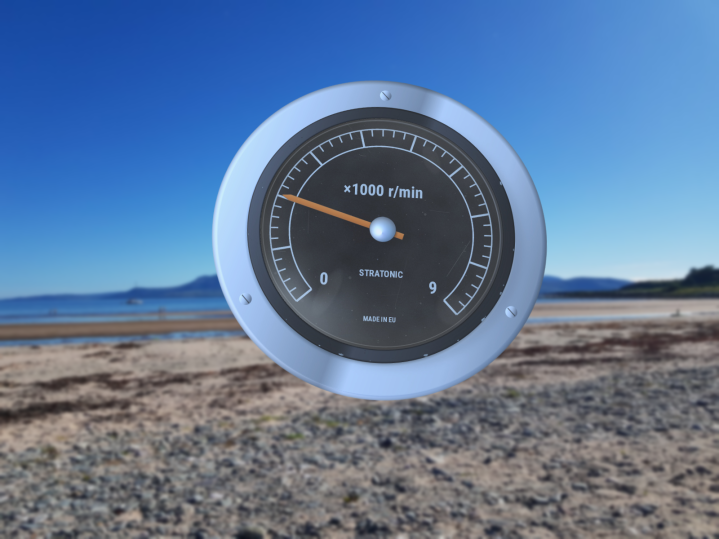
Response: 2000 rpm
